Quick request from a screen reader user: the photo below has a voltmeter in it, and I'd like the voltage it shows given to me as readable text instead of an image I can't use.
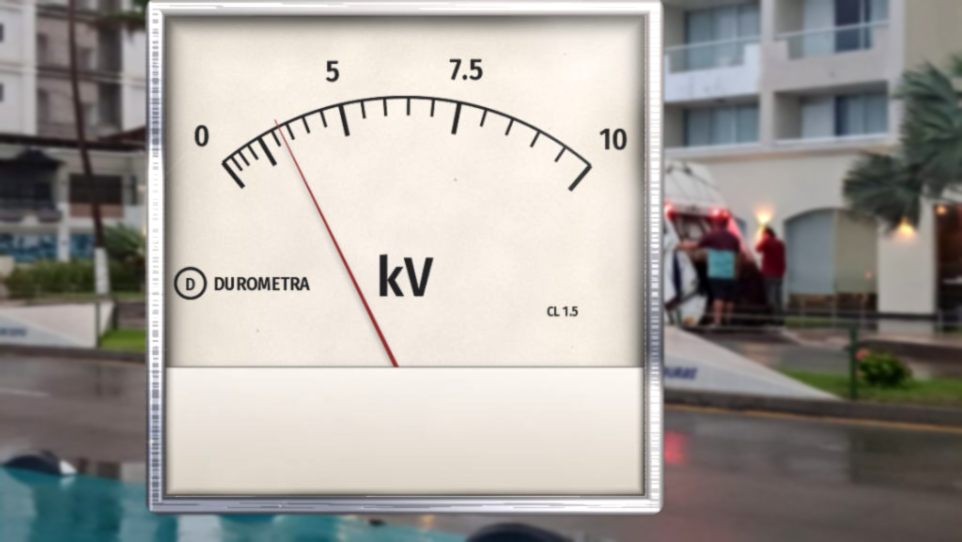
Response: 3.25 kV
